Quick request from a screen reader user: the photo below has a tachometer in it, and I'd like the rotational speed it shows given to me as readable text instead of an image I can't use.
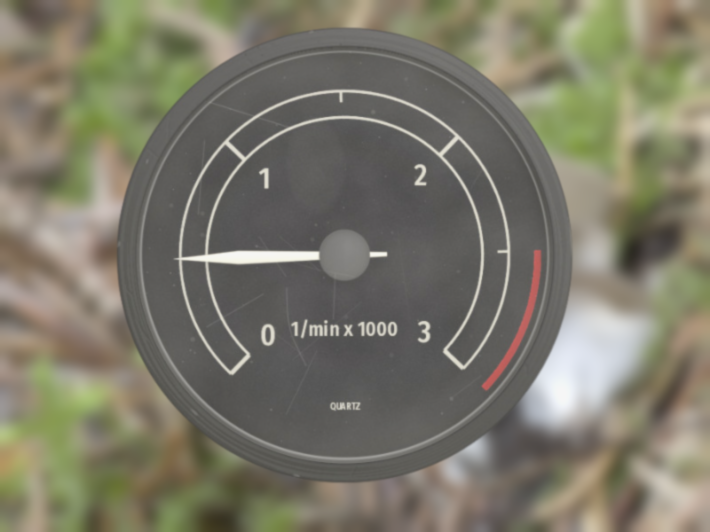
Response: 500 rpm
